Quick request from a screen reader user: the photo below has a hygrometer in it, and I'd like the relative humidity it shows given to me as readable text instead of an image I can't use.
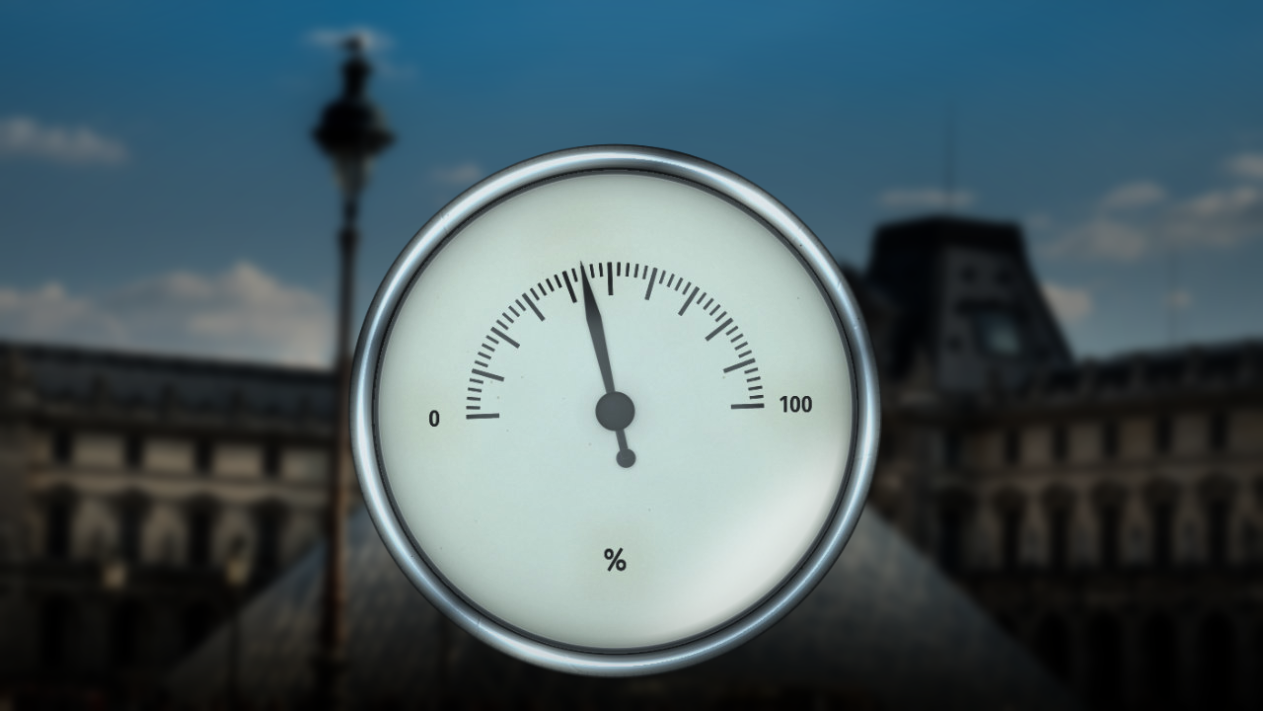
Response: 44 %
